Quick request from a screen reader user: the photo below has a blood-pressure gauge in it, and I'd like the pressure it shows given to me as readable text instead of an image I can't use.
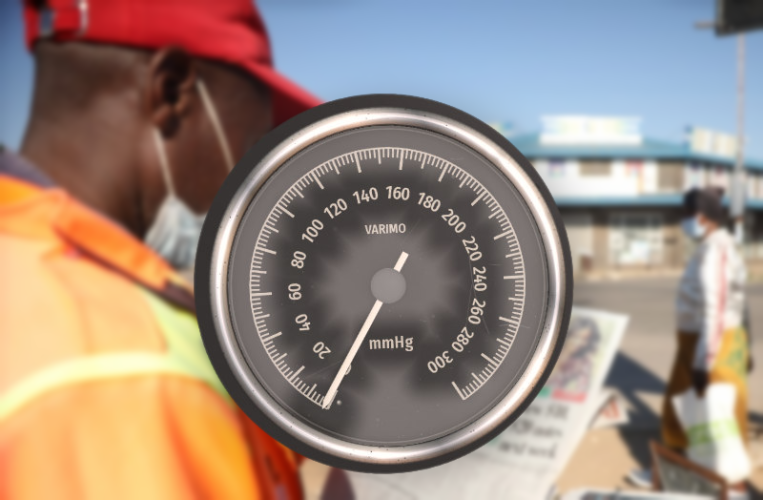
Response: 2 mmHg
